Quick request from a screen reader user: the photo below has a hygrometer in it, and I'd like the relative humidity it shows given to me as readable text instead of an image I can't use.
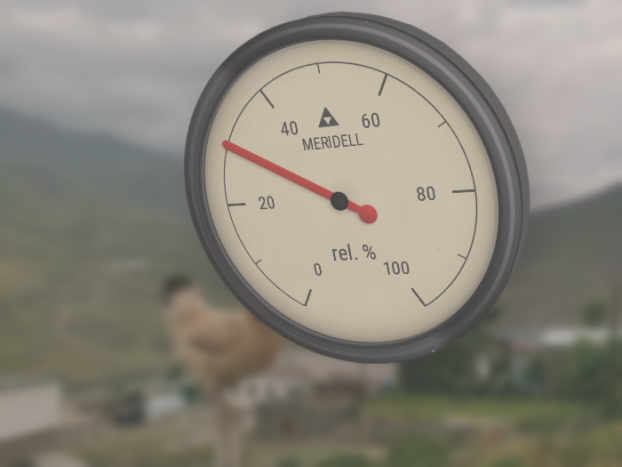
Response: 30 %
